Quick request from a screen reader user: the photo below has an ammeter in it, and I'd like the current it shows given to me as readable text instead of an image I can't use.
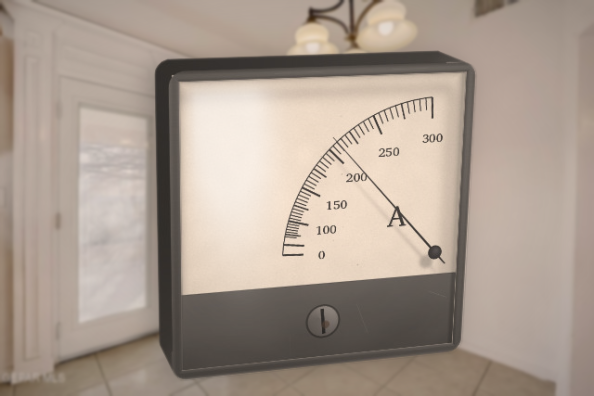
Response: 210 A
